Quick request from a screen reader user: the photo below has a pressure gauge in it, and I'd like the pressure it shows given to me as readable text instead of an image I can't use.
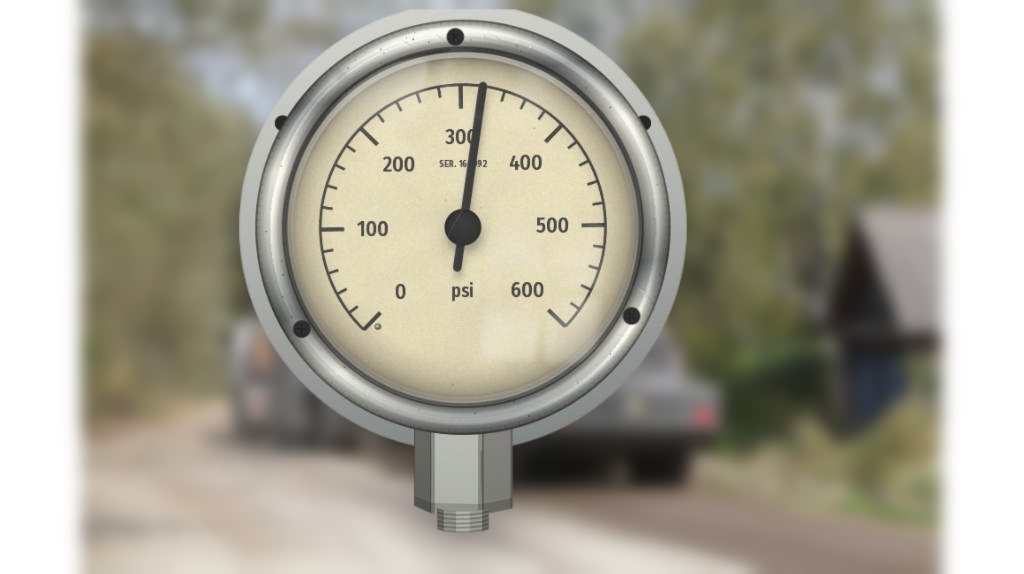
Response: 320 psi
